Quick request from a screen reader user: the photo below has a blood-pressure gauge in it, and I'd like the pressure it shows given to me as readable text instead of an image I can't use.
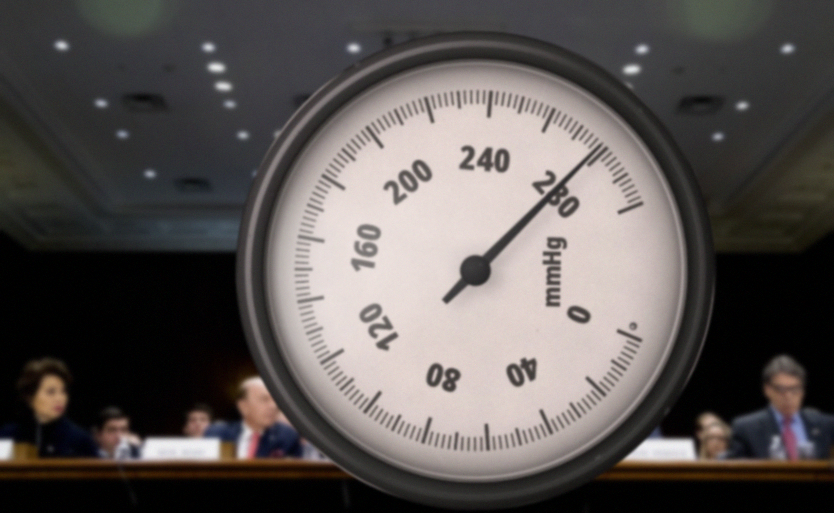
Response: 278 mmHg
